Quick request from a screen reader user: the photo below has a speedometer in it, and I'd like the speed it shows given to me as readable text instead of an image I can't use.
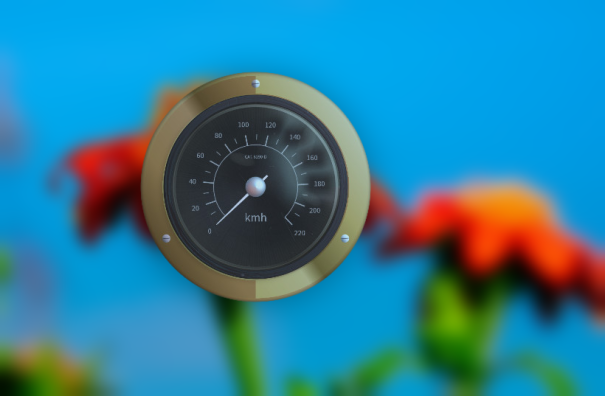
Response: 0 km/h
